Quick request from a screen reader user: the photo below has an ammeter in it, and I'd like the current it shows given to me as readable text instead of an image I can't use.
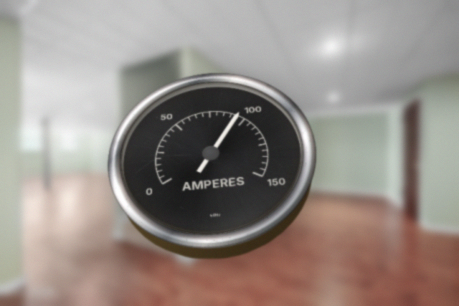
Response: 95 A
